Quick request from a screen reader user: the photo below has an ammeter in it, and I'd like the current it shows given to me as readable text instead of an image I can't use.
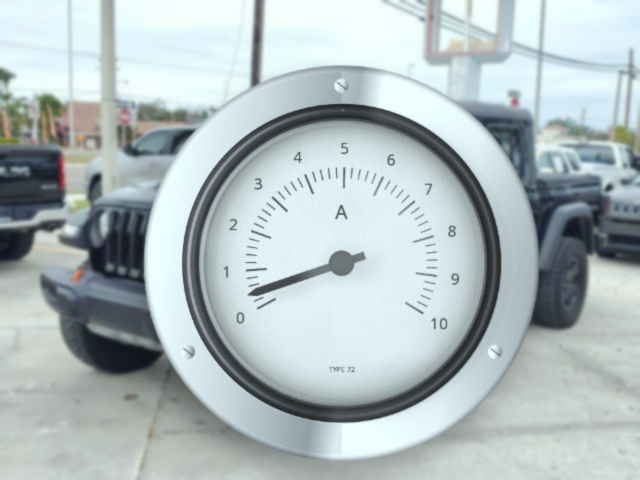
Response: 0.4 A
